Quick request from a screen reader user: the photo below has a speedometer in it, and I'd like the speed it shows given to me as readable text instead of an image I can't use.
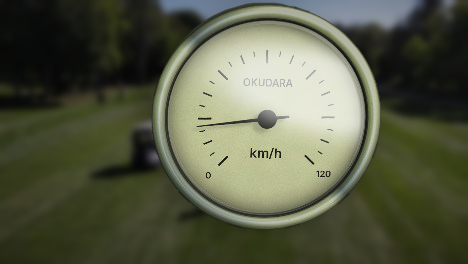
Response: 17.5 km/h
